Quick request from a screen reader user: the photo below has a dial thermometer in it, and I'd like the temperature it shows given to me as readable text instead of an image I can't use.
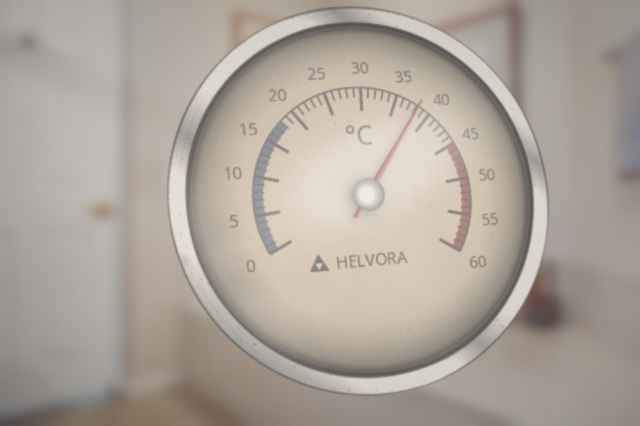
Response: 38 °C
